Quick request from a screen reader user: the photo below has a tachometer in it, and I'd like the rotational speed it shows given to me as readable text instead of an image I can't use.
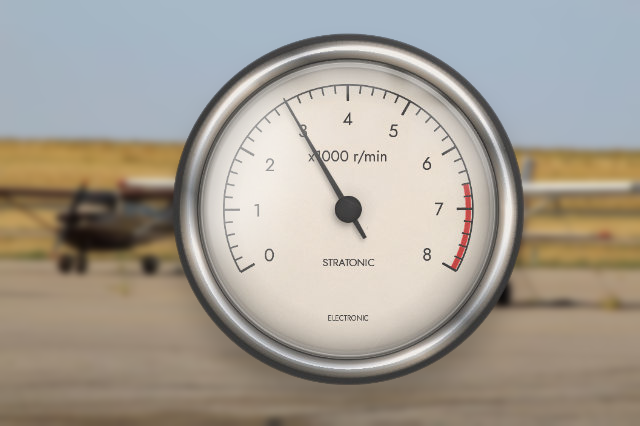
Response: 3000 rpm
